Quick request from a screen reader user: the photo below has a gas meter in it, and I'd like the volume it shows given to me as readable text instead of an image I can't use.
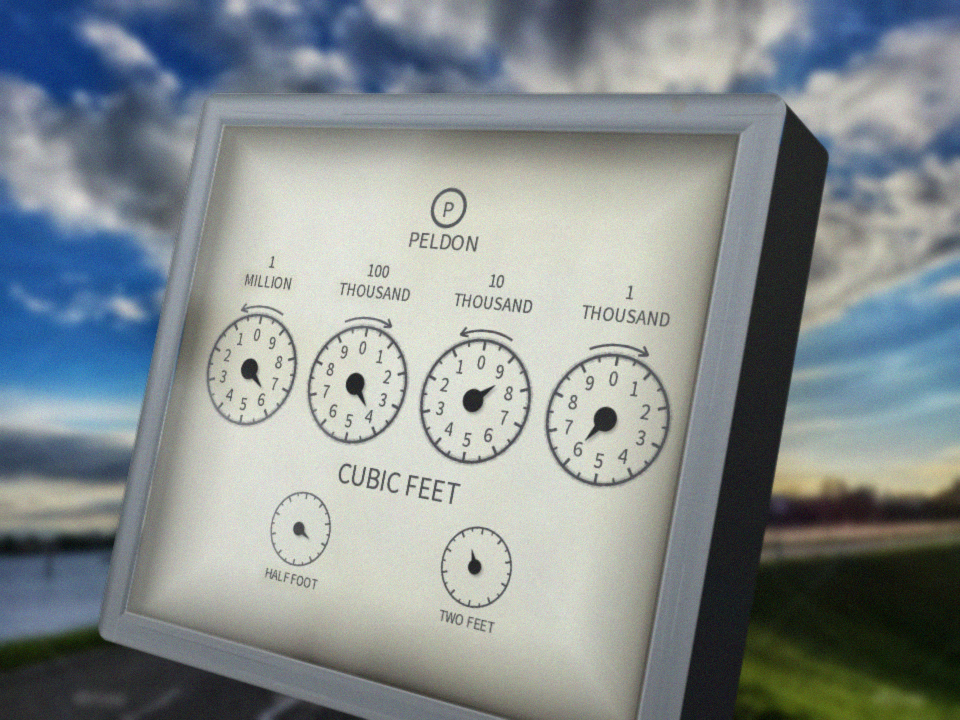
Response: 638600 ft³
